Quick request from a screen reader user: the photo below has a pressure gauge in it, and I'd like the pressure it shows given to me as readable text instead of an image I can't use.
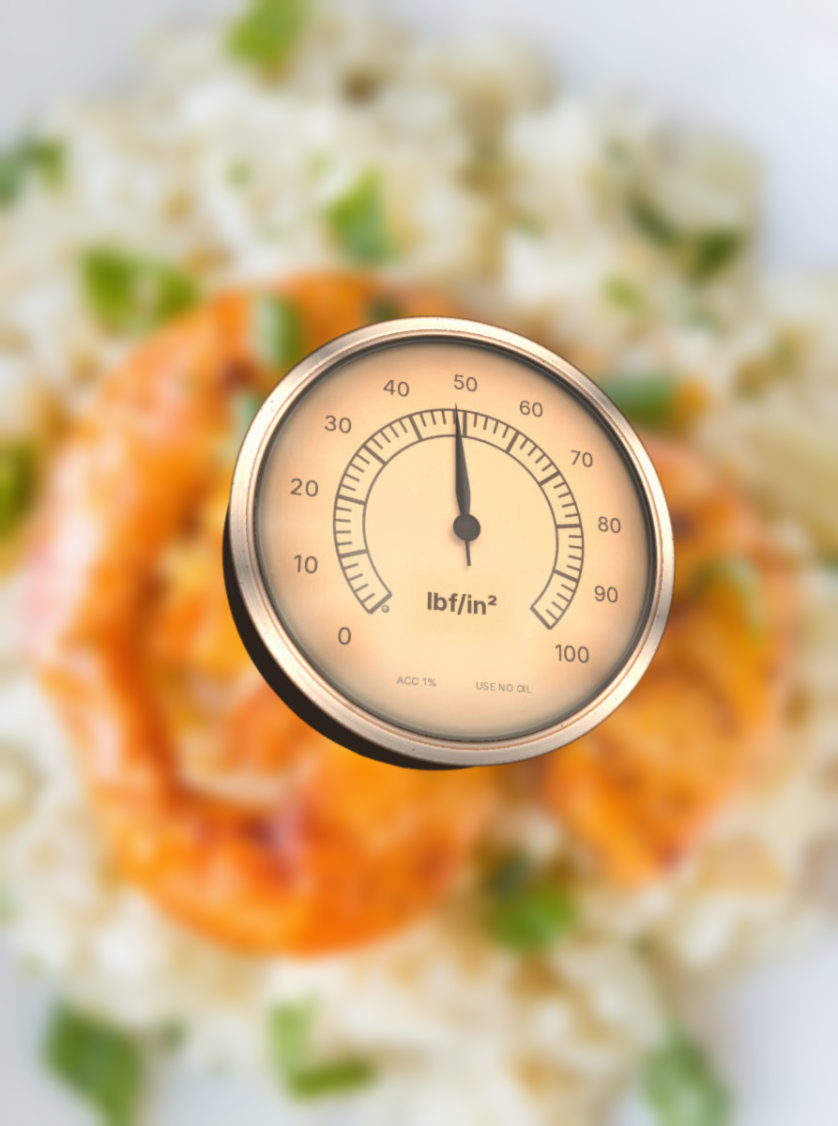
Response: 48 psi
